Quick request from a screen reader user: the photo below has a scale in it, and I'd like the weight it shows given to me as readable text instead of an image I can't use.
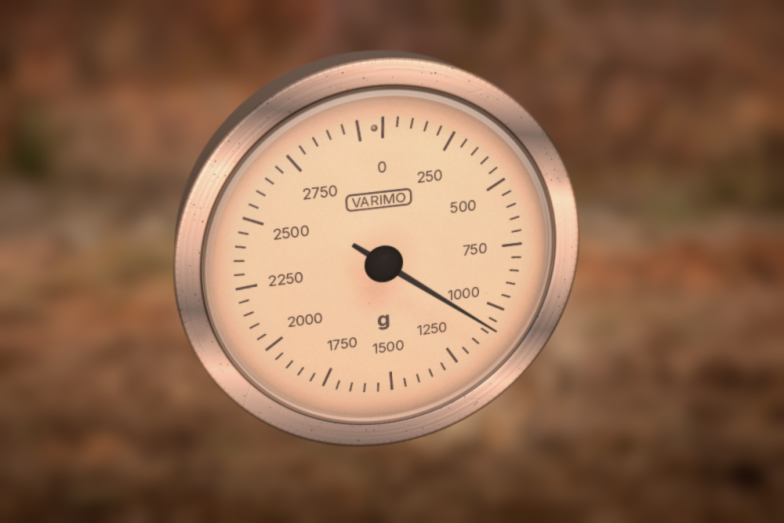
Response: 1075 g
